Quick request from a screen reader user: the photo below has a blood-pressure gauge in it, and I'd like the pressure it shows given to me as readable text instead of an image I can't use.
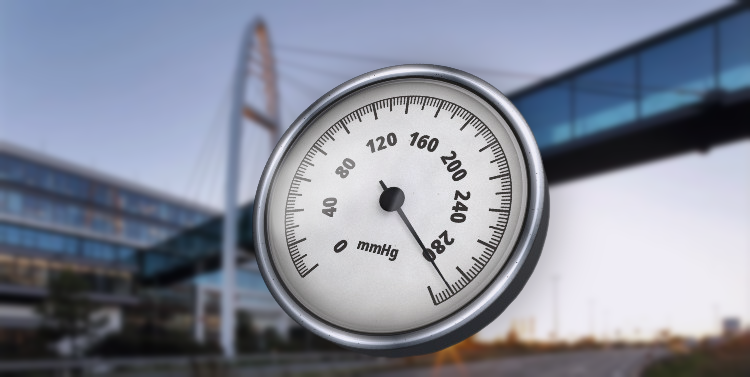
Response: 290 mmHg
